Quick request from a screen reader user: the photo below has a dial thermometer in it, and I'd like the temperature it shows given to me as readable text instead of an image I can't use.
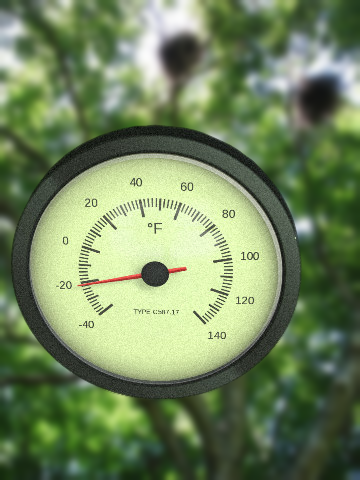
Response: -20 °F
